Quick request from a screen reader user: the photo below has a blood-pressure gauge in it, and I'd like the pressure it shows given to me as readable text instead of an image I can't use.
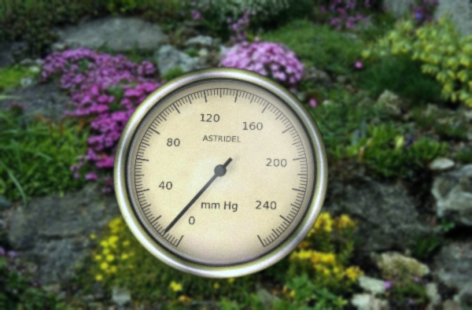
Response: 10 mmHg
